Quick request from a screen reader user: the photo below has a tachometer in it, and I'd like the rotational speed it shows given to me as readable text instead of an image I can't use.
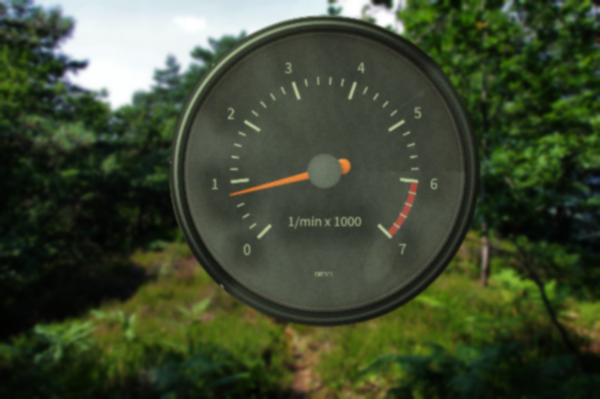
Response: 800 rpm
